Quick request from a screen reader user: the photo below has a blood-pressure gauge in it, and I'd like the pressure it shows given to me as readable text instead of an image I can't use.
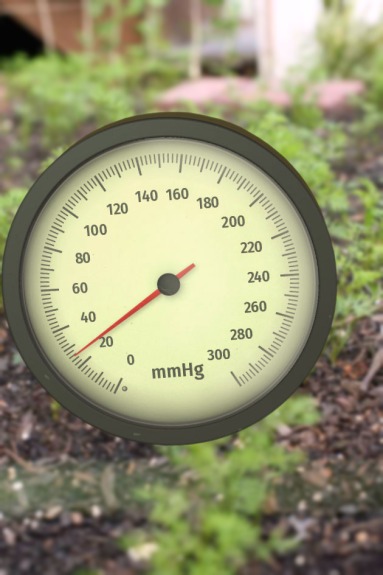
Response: 26 mmHg
